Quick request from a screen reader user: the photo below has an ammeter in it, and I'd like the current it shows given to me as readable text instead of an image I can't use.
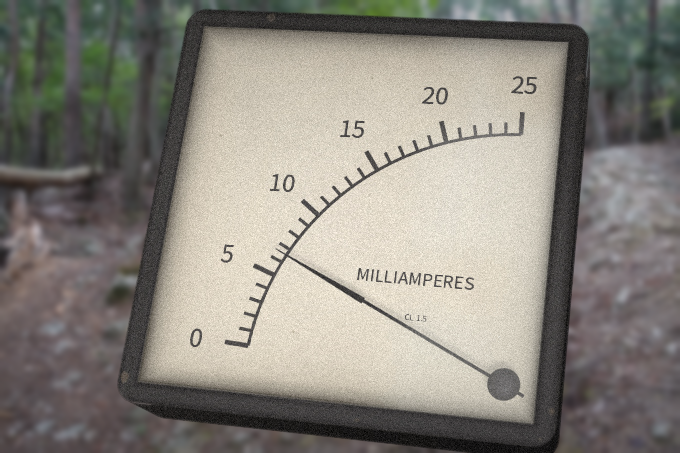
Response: 6.5 mA
